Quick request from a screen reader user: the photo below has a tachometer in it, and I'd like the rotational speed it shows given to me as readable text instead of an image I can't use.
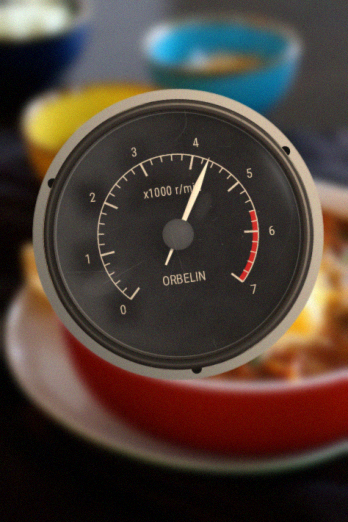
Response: 4300 rpm
